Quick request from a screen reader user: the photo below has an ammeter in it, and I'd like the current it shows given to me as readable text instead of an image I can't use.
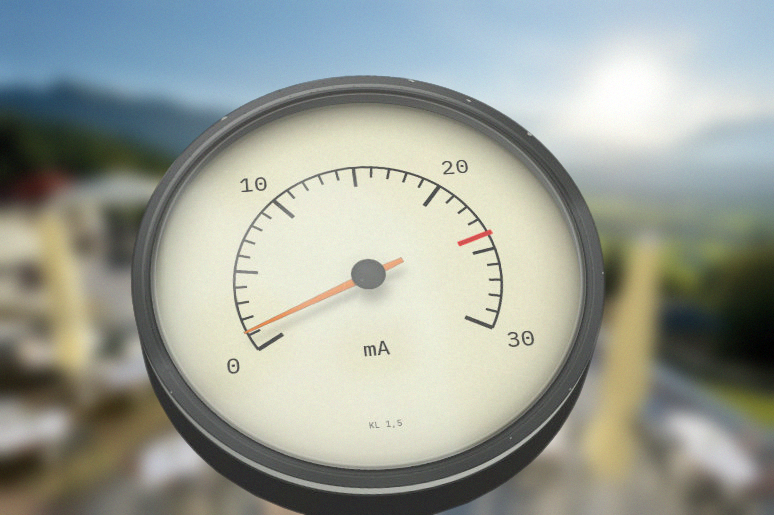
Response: 1 mA
